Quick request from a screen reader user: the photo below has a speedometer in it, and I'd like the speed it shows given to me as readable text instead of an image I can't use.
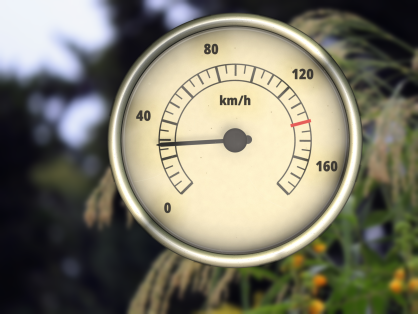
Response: 27.5 km/h
